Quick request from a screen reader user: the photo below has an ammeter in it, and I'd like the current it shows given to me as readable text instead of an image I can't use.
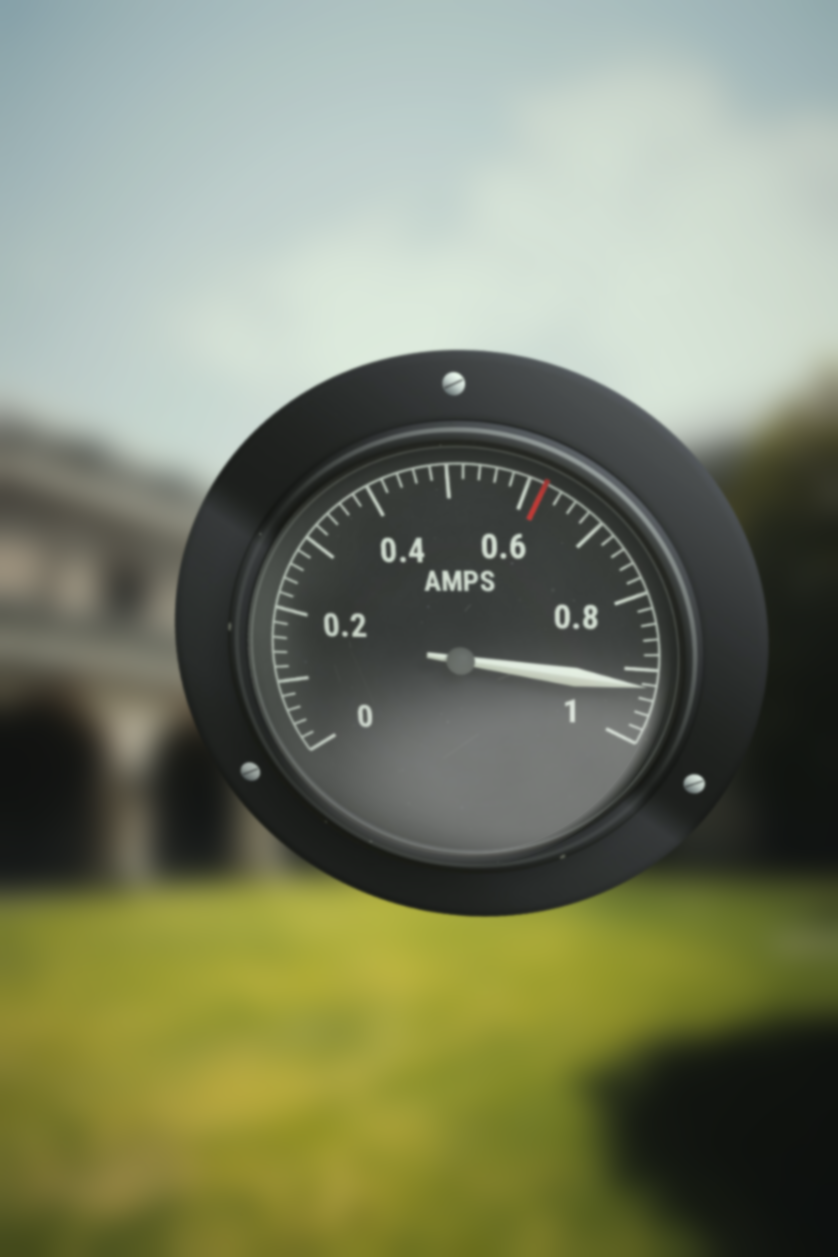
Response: 0.92 A
